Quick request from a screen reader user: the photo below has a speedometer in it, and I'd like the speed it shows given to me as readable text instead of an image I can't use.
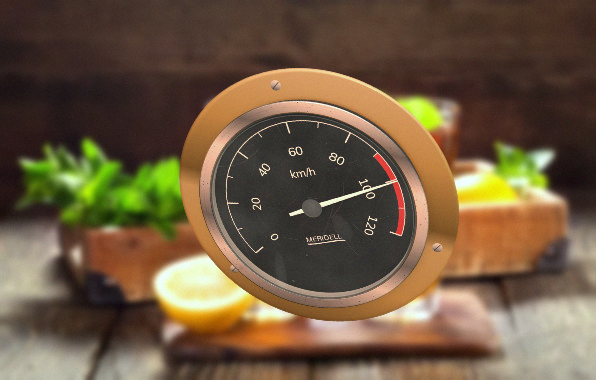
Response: 100 km/h
